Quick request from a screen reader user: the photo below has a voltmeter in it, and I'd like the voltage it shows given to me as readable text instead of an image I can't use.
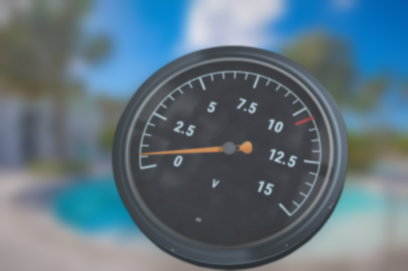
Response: 0.5 V
